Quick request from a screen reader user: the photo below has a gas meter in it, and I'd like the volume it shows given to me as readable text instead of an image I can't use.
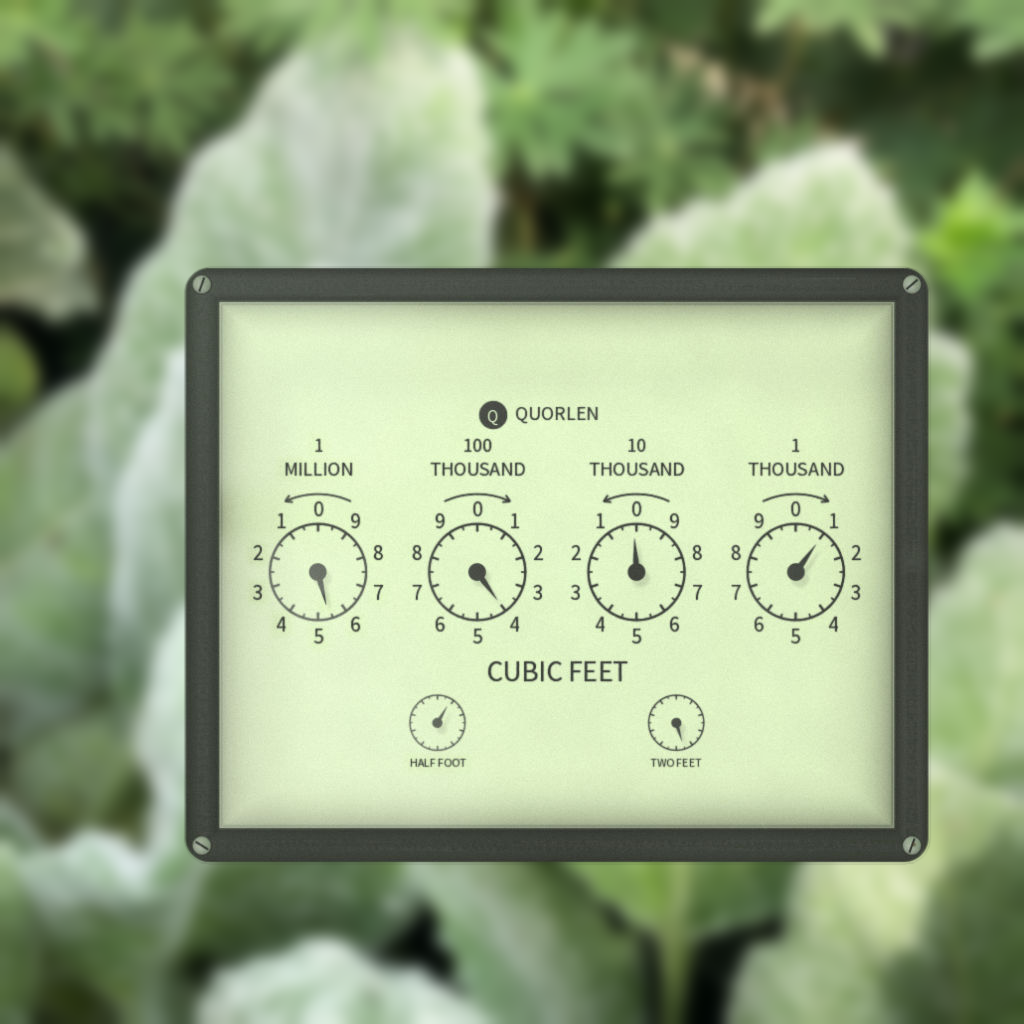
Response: 540100 ft³
